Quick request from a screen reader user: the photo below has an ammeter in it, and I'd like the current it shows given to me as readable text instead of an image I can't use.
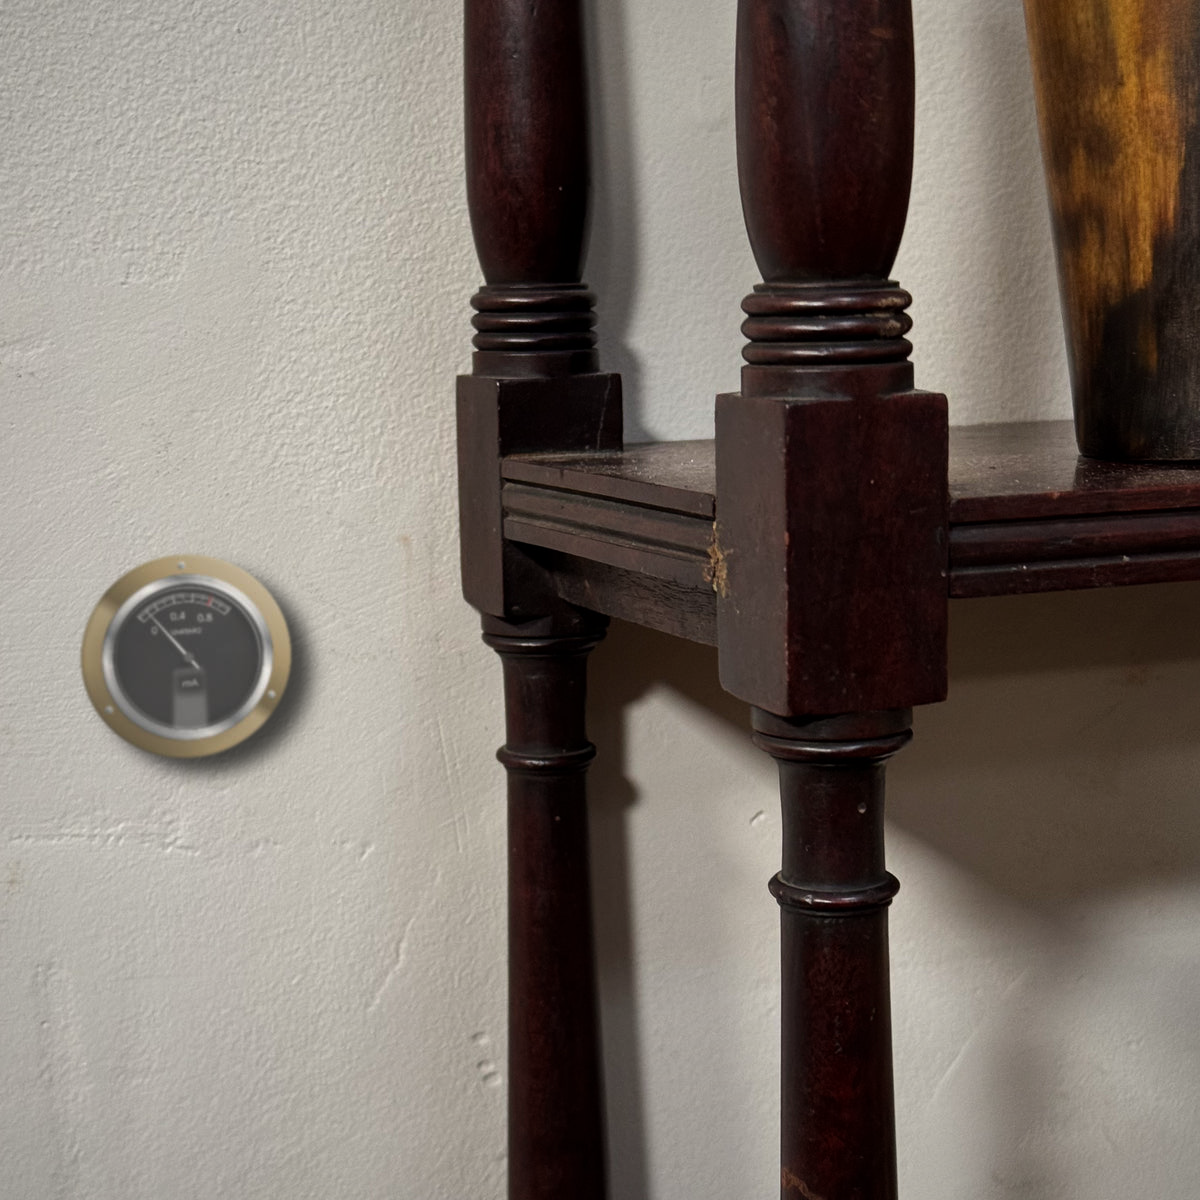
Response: 0.1 mA
